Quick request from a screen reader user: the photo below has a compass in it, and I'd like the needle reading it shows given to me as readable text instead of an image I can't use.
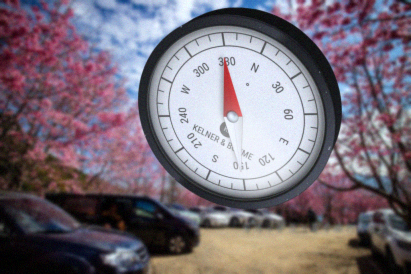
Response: 330 °
